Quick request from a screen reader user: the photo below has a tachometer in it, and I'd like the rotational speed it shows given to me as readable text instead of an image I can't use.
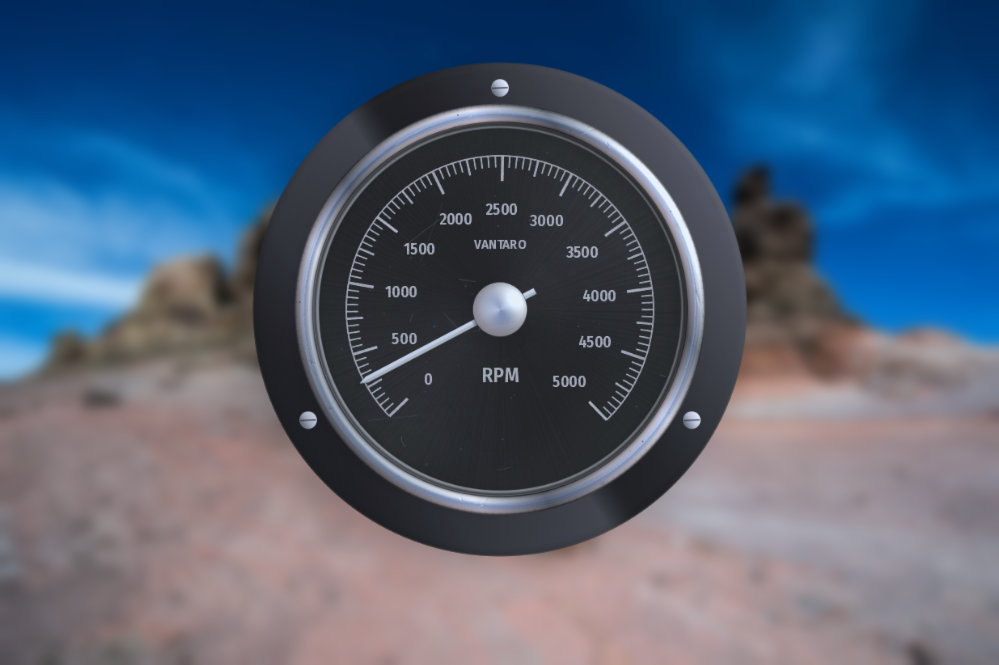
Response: 300 rpm
